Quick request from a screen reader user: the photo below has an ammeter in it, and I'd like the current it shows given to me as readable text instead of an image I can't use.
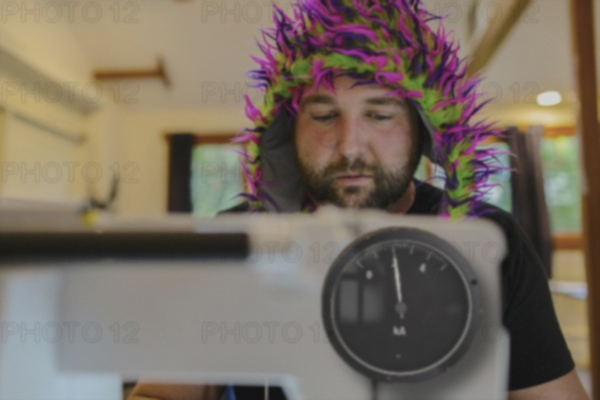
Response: 2 kA
